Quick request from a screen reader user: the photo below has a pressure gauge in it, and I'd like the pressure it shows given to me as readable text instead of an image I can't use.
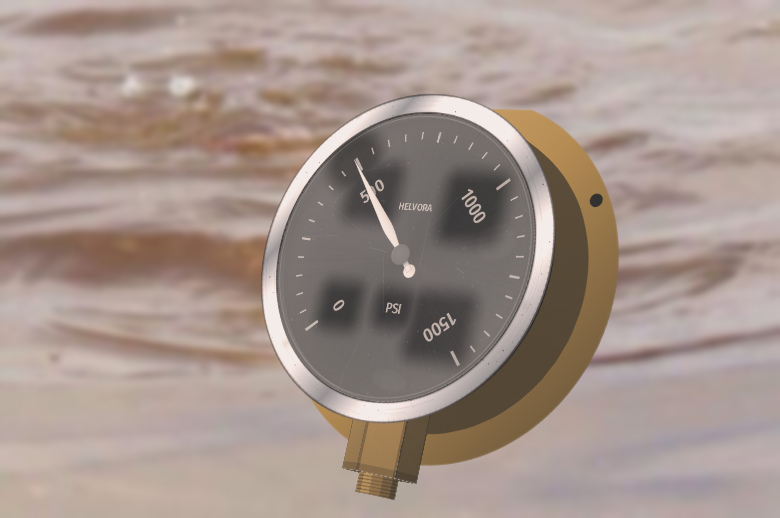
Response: 500 psi
